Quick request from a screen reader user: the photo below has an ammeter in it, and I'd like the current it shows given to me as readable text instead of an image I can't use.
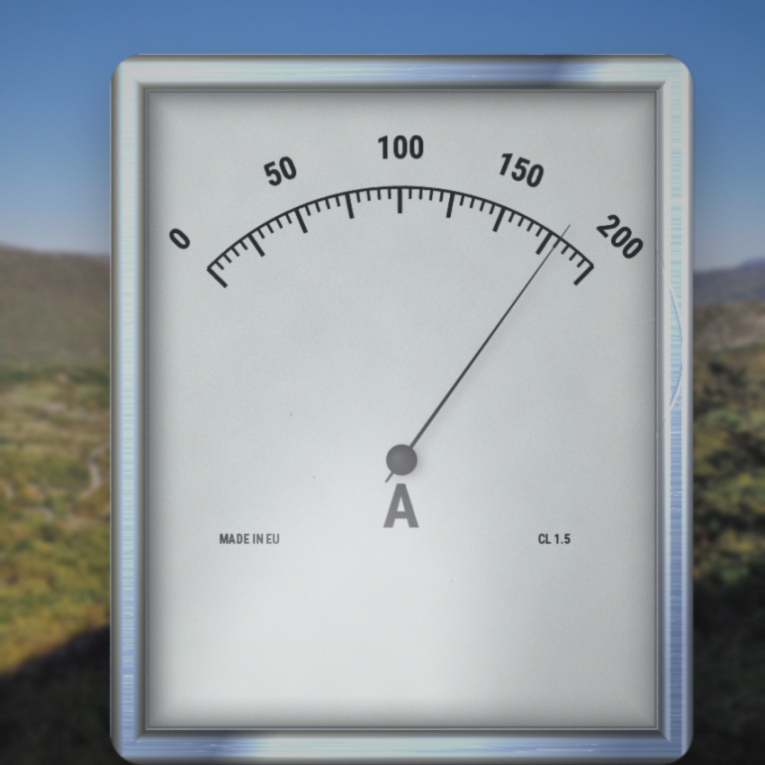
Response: 180 A
